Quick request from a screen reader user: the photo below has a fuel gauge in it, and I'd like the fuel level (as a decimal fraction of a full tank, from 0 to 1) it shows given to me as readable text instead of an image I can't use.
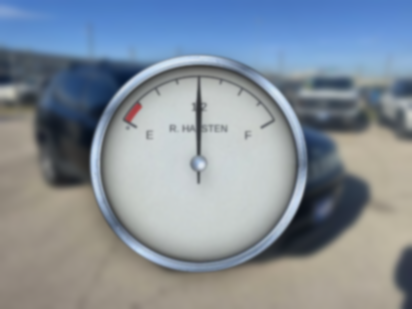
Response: 0.5
